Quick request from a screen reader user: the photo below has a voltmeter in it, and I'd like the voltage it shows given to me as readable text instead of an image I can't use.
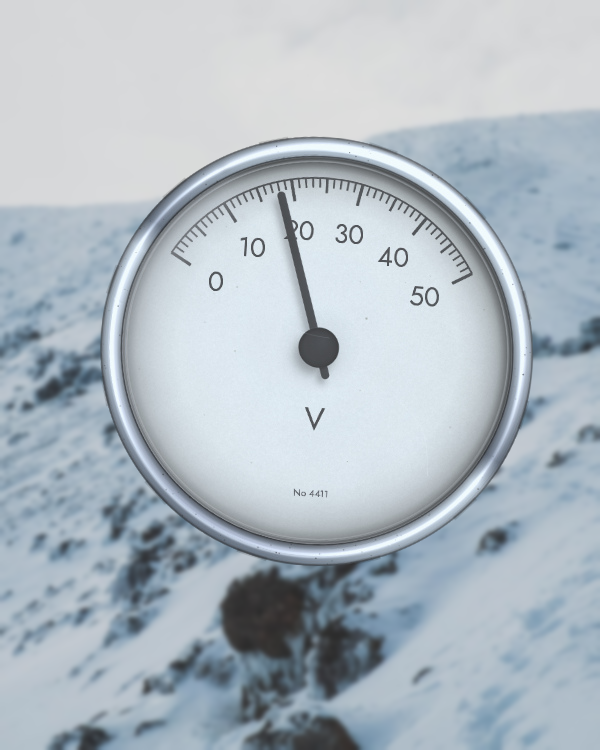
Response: 18 V
